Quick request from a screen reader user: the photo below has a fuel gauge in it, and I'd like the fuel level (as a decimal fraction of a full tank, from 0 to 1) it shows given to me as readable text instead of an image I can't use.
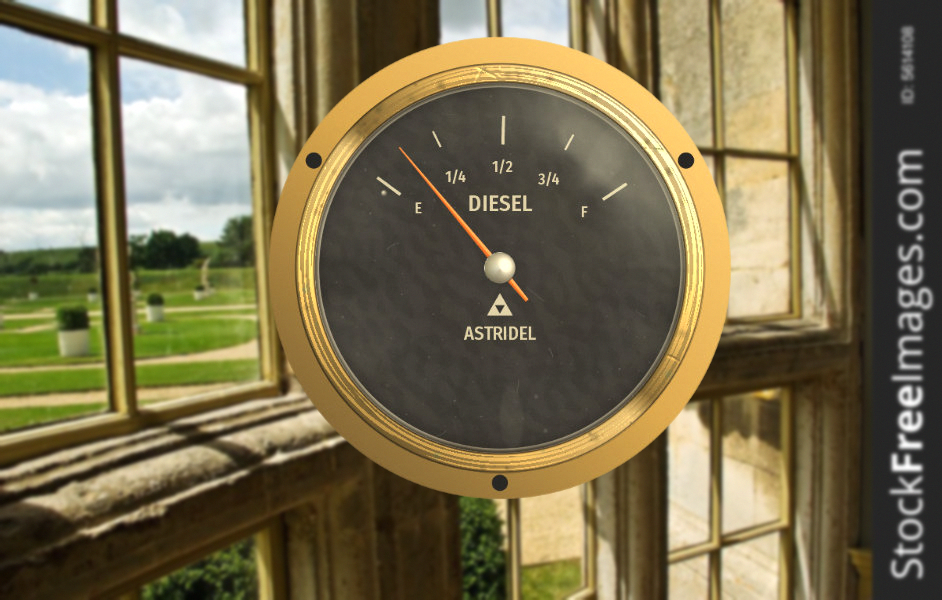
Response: 0.125
